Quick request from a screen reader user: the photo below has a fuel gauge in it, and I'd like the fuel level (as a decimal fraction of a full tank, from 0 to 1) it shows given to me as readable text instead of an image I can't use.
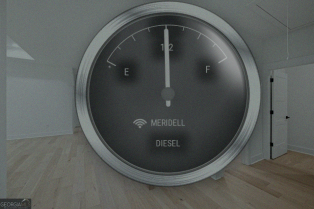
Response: 0.5
